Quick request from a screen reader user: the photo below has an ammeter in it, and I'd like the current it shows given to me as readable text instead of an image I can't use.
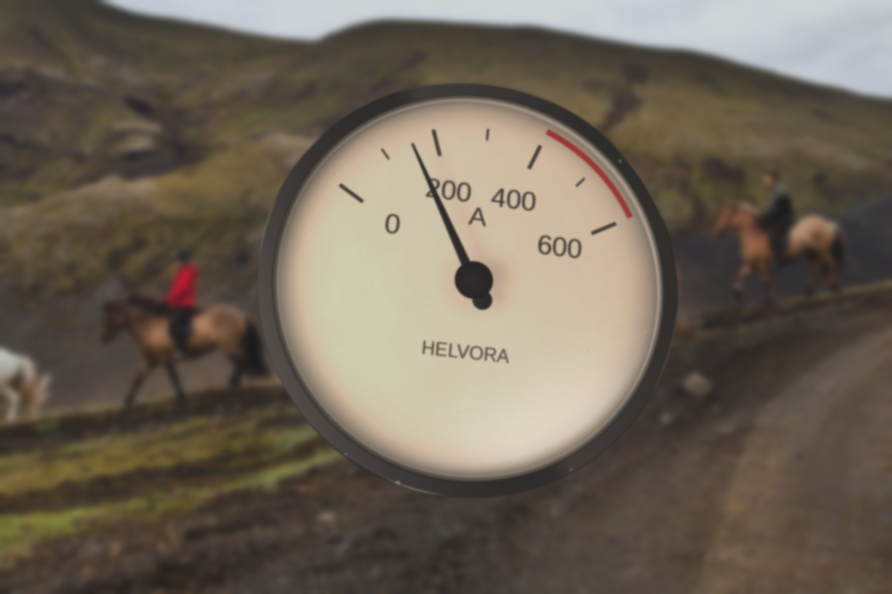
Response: 150 A
